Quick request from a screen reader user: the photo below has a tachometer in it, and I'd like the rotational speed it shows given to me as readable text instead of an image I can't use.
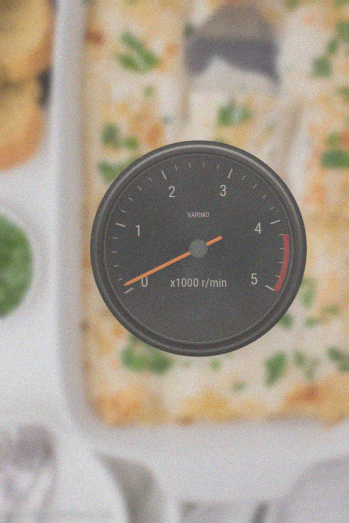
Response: 100 rpm
